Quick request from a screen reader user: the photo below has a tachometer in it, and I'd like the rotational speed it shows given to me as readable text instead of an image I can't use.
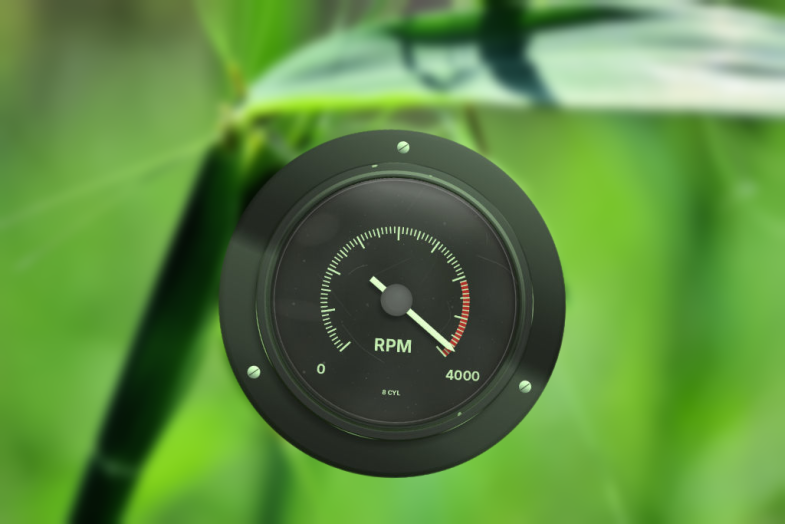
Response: 3900 rpm
